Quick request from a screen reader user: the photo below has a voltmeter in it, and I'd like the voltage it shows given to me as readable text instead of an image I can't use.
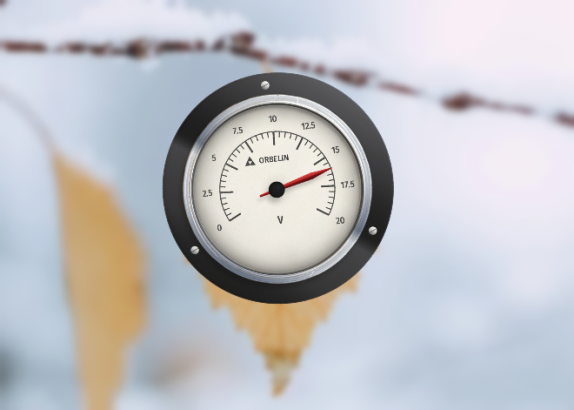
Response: 16 V
